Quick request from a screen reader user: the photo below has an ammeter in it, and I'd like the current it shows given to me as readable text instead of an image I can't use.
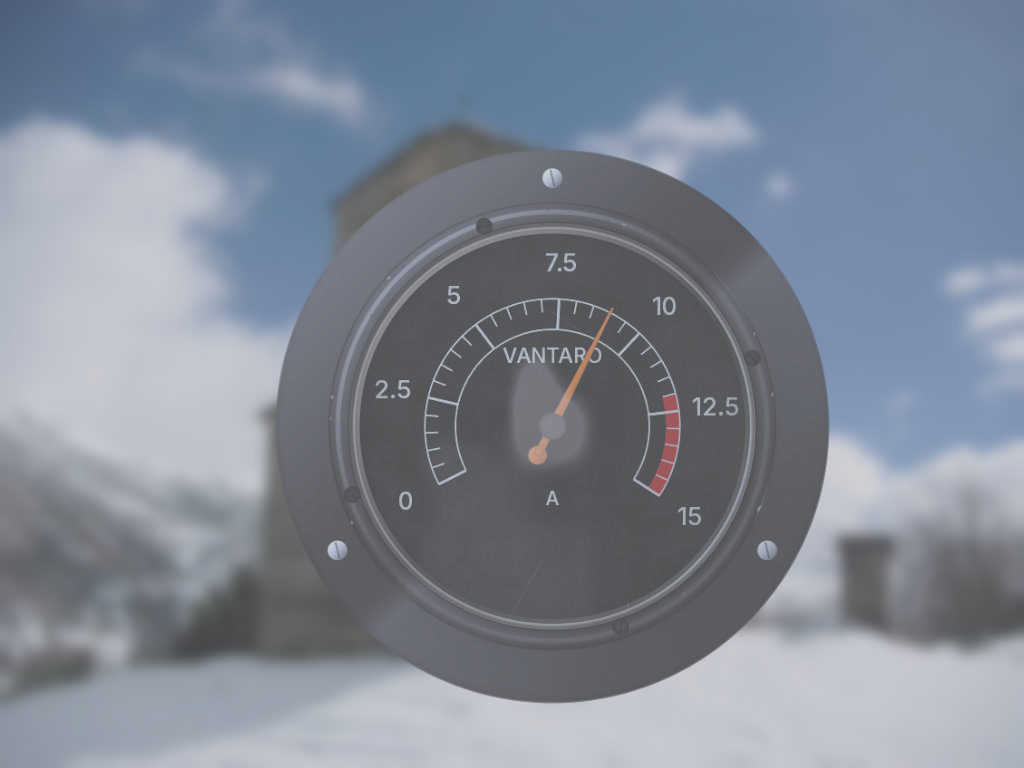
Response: 9 A
